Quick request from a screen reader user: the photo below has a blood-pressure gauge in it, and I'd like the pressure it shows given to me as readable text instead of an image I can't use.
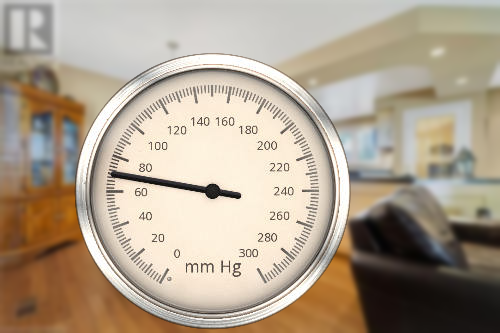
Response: 70 mmHg
